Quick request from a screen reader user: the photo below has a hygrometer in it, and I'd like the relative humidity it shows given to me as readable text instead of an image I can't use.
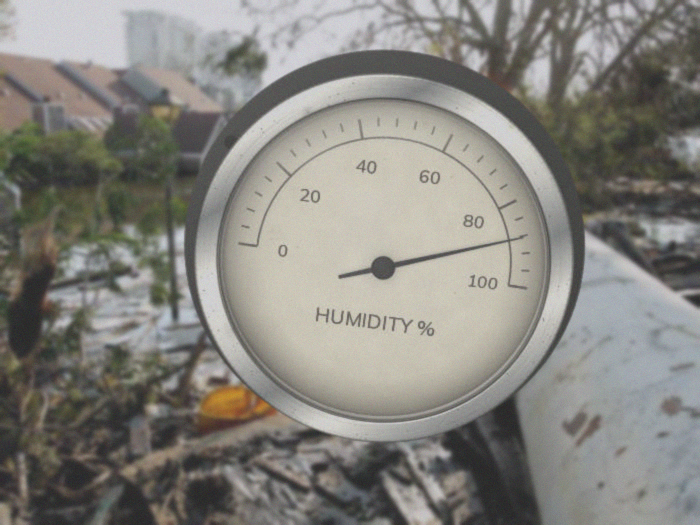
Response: 88 %
